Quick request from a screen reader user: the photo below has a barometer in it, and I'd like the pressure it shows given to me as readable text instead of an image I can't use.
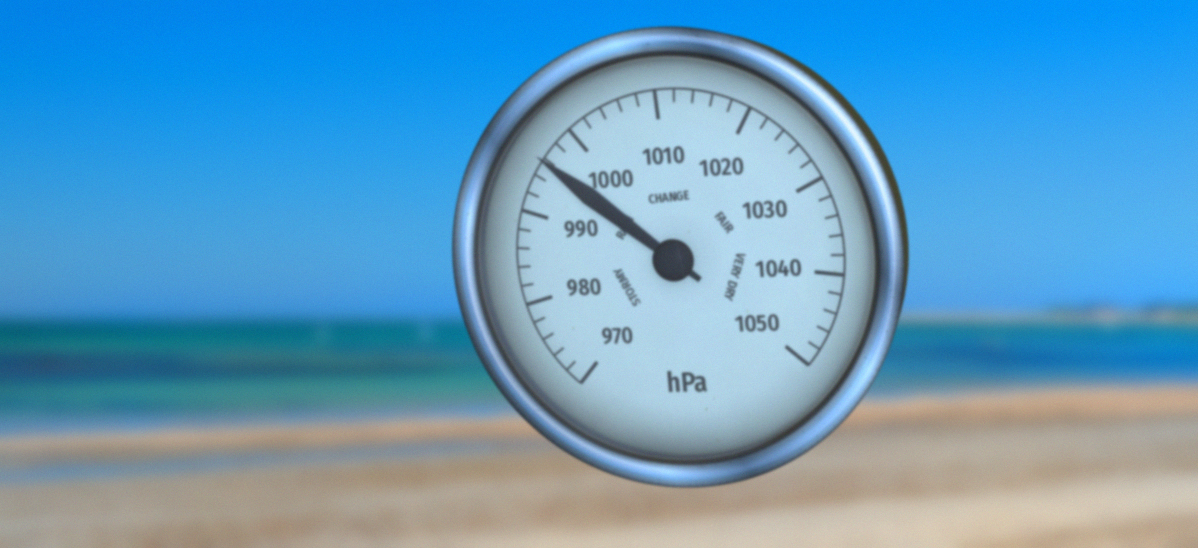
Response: 996 hPa
